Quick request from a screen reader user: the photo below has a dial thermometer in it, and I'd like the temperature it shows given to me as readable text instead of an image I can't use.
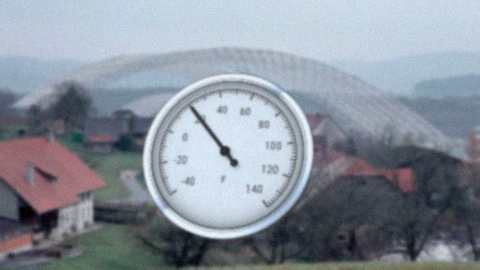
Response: 20 °F
